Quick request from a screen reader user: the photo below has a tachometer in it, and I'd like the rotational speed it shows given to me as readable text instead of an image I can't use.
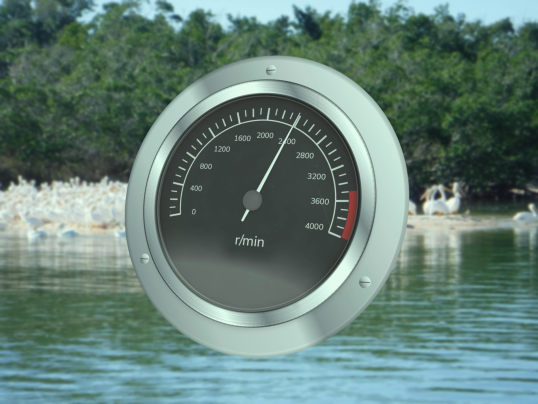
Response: 2400 rpm
